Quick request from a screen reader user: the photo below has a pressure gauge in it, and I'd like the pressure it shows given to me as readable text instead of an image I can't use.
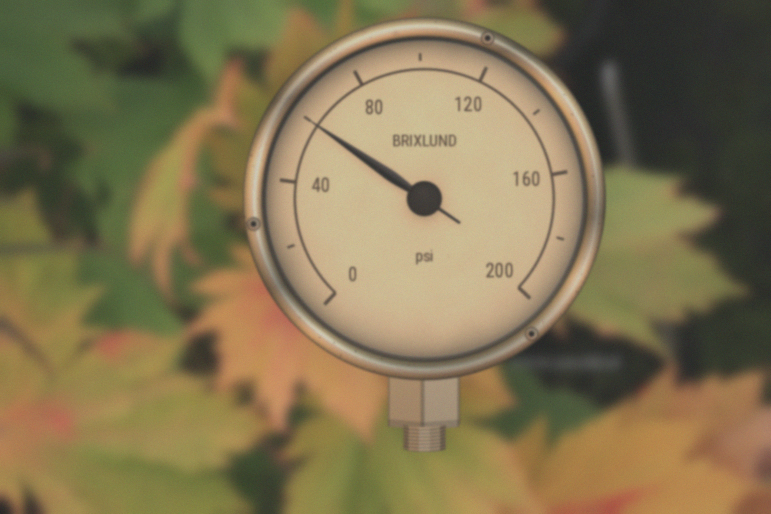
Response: 60 psi
